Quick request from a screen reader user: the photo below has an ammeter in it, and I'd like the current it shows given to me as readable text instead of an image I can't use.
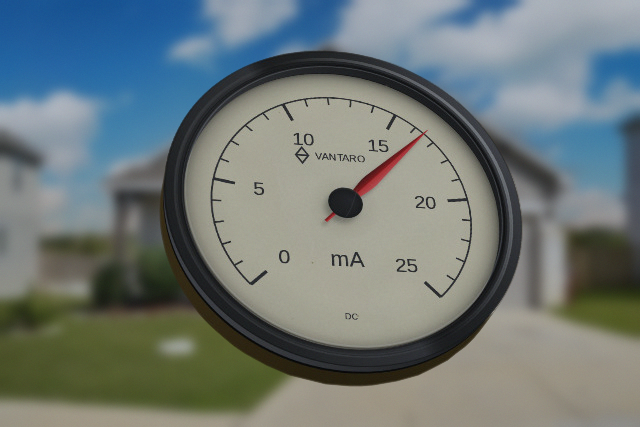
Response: 16.5 mA
